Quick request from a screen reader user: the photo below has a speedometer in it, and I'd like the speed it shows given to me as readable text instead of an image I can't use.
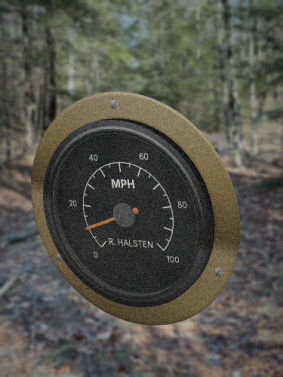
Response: 10 mph
